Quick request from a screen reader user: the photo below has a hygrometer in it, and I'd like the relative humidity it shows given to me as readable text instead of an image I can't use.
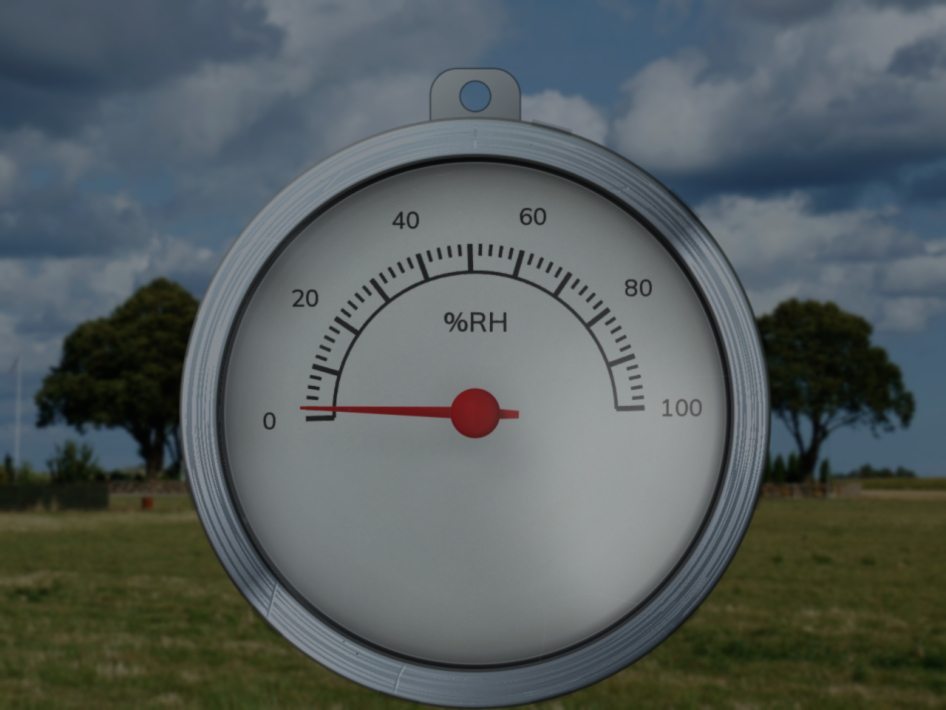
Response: 2 %
